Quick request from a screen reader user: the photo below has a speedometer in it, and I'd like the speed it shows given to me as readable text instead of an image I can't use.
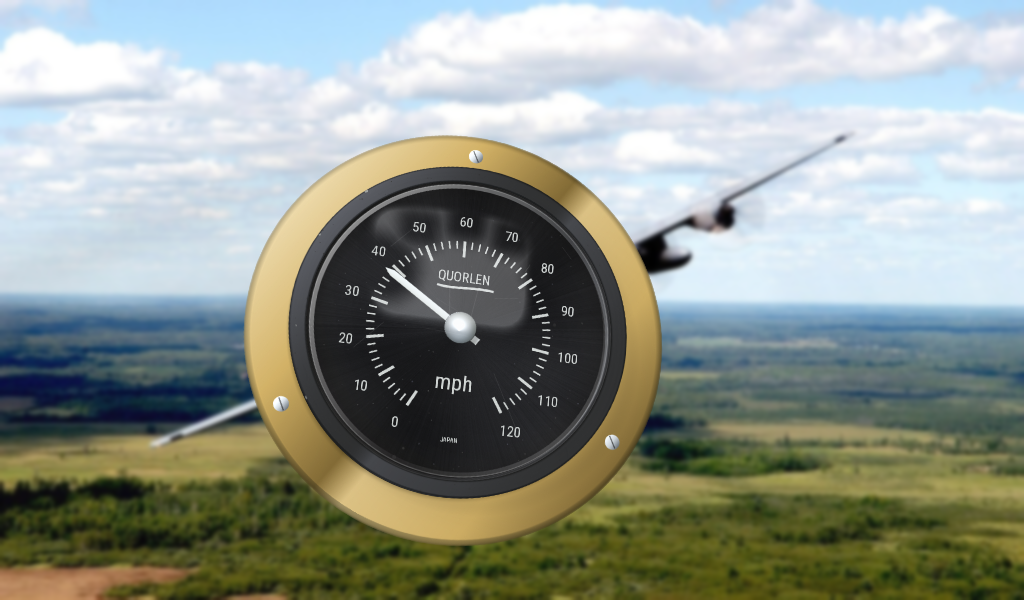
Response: 38 mph
